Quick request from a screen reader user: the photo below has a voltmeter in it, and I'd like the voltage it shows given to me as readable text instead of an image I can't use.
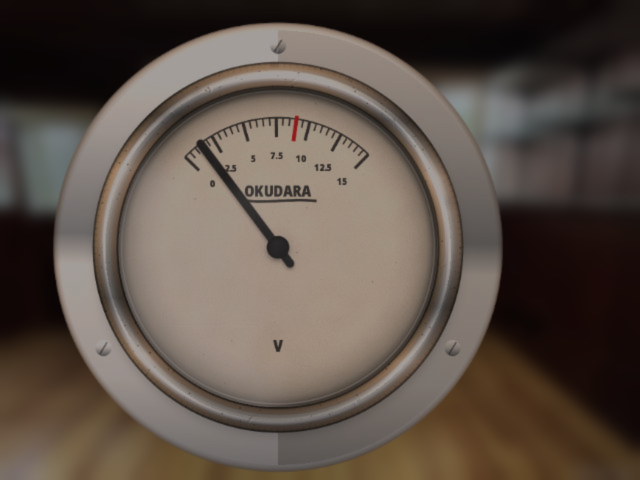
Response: 1.5 V
